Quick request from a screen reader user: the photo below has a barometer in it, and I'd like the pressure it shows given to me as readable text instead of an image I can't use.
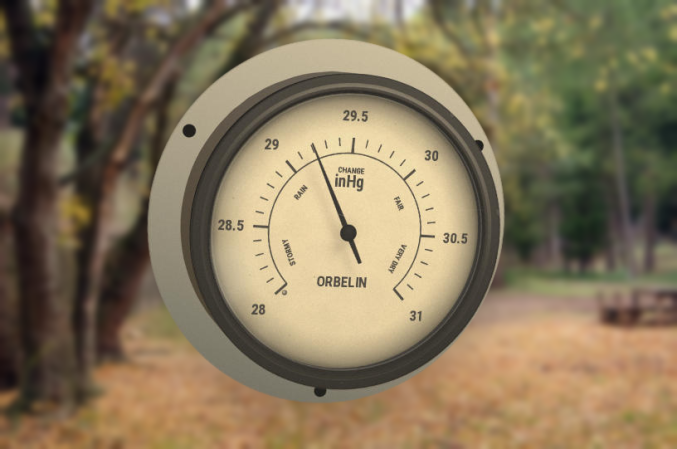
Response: 29.2 inHg
